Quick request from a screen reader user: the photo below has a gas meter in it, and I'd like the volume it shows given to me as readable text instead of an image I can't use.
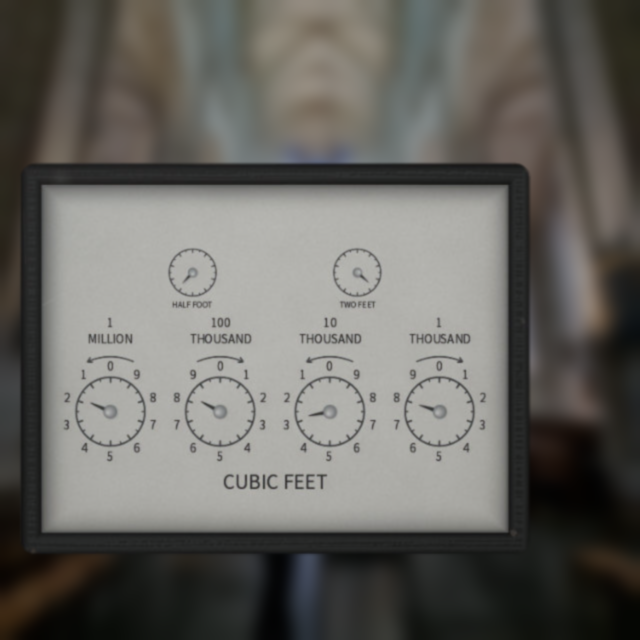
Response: 182800 ft³
